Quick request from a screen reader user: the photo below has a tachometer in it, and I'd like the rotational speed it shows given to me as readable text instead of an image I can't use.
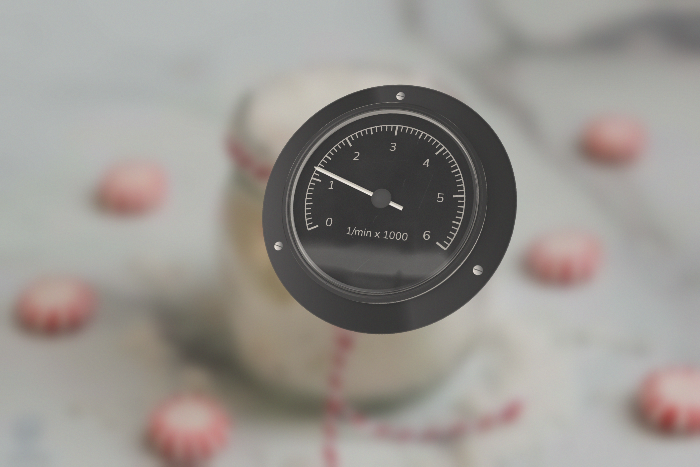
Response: 1200 rpm
